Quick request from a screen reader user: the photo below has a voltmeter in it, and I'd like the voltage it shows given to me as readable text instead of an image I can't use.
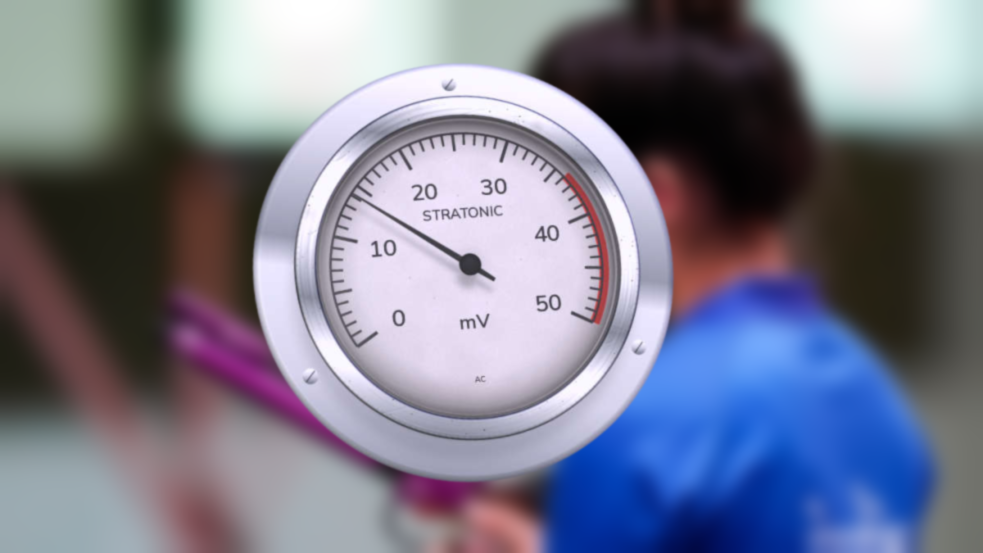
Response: 14 mV
